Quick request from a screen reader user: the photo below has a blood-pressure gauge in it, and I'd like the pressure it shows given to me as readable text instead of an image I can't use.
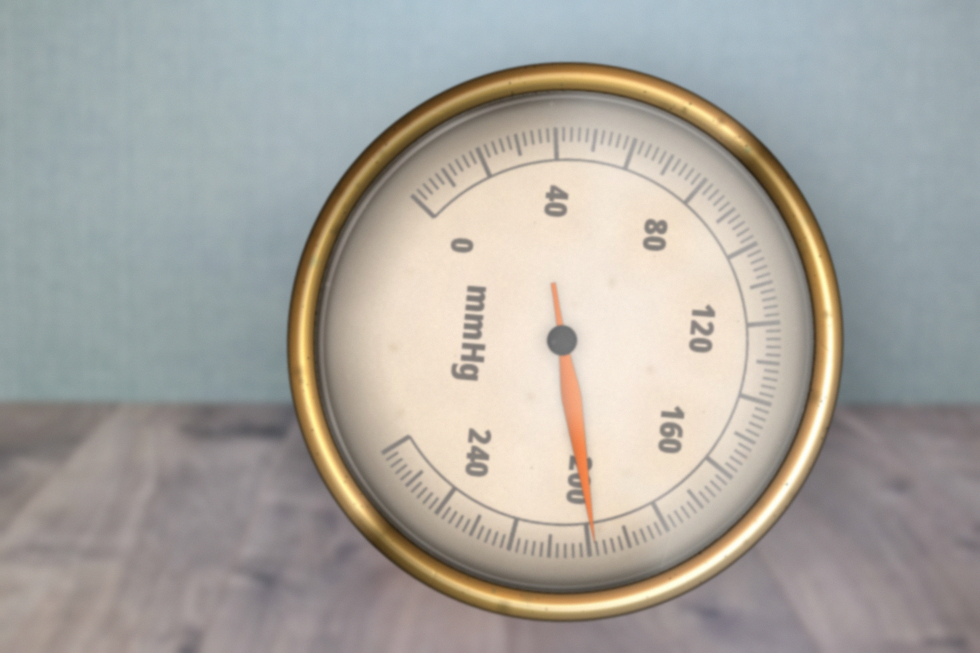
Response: 198 mmHg
